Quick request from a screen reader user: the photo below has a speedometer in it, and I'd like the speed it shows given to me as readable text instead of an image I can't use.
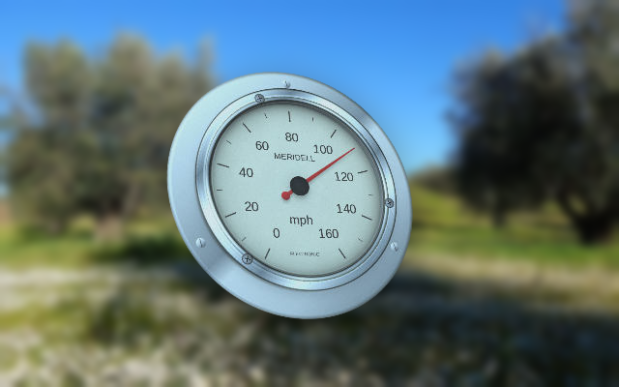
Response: 110 mph
